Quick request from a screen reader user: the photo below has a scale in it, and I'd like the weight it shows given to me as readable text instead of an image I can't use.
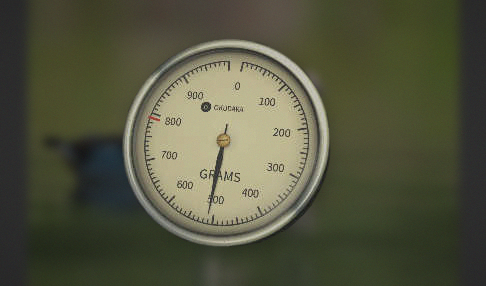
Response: 510 g
